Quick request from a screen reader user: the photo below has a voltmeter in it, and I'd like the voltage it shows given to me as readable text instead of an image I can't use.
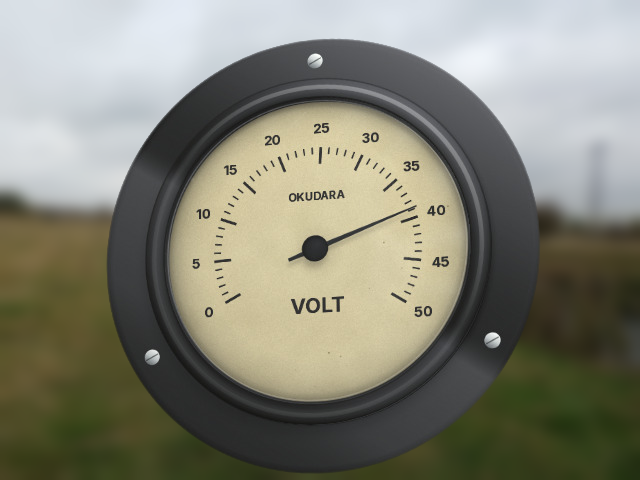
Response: 39 V
